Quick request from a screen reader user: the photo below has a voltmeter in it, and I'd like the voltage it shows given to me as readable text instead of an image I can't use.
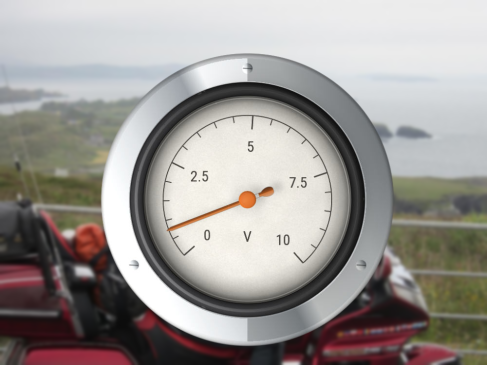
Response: 0.75 V
